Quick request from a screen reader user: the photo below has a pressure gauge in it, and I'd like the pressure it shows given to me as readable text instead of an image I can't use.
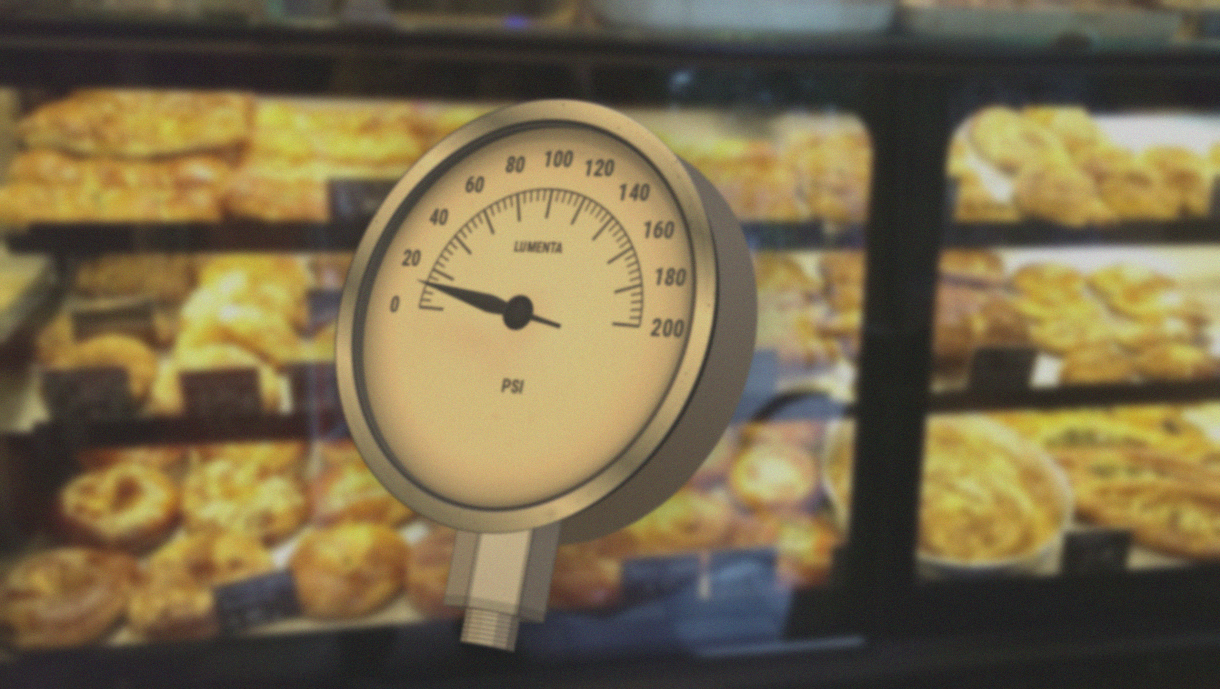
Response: 12 psi
